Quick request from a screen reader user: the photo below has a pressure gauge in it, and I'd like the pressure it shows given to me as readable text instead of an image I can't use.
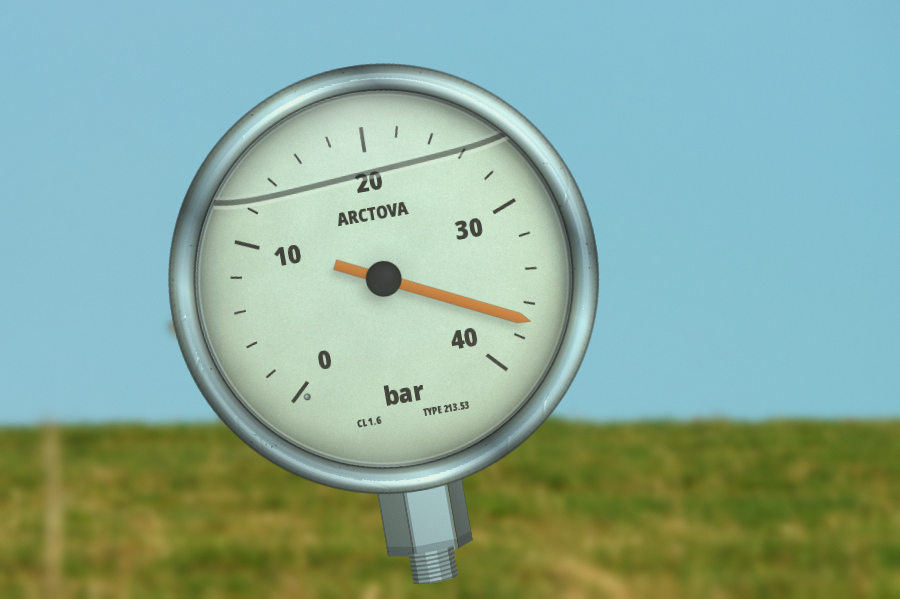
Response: 37 bar
